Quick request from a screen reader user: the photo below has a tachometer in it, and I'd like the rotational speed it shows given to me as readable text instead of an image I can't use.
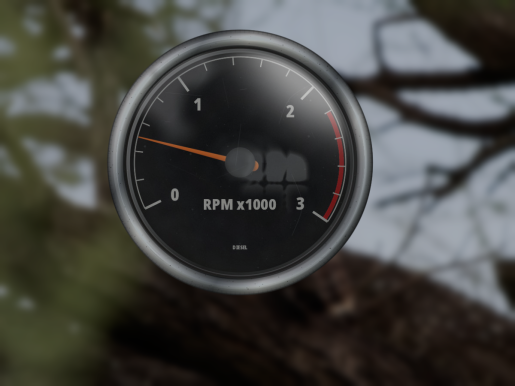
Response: 500 rpm
